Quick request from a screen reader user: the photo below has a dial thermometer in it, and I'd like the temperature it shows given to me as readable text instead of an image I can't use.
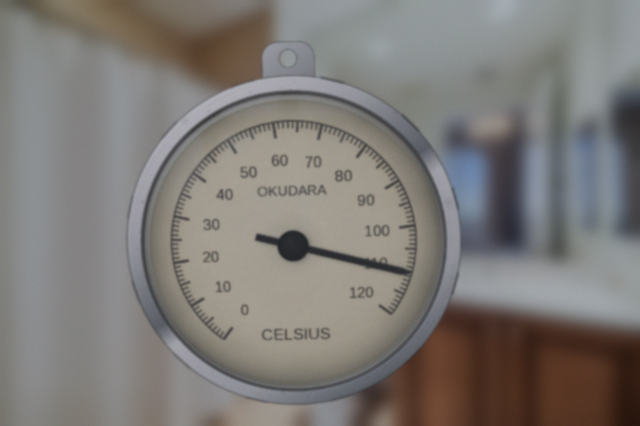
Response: 110 °C
